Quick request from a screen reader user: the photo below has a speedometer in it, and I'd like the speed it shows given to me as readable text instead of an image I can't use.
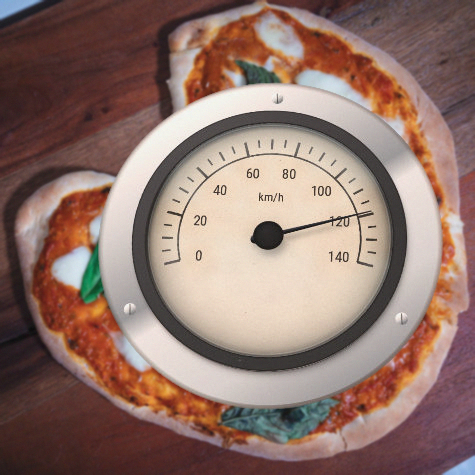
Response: 120 km/h
